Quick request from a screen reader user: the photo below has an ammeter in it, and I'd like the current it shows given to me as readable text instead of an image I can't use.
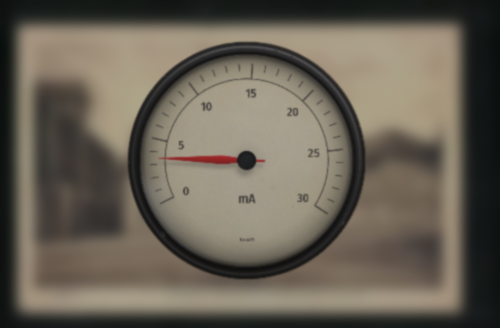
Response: 3.5 mA
